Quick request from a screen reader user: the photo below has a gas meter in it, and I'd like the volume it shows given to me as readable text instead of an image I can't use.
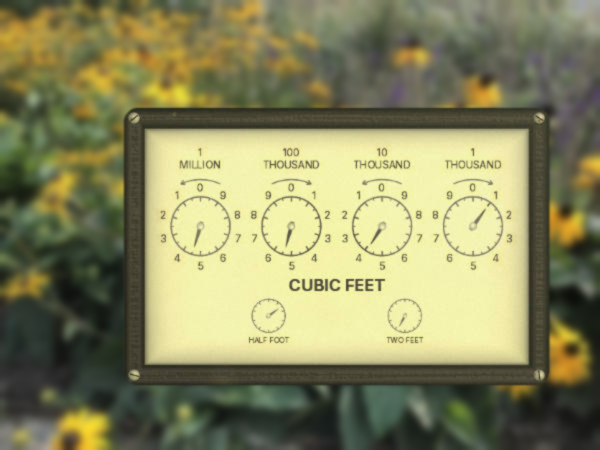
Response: 454100 ft³
